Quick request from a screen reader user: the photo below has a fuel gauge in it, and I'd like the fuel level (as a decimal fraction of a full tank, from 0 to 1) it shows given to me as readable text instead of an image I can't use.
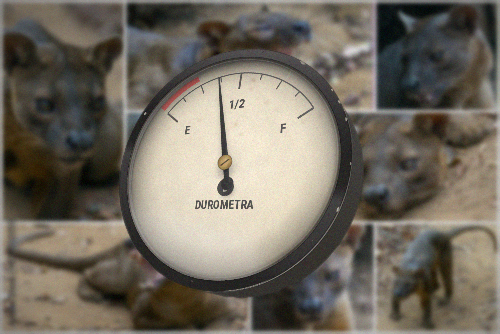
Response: 0.375
